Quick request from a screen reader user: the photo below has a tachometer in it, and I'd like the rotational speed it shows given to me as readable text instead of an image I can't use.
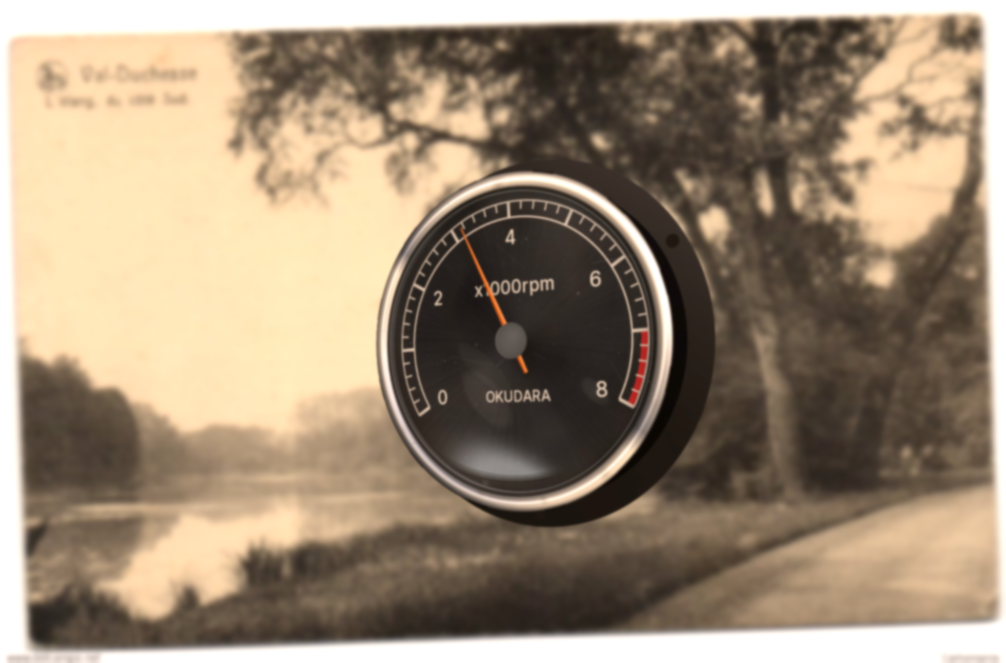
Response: 3200 rpm
